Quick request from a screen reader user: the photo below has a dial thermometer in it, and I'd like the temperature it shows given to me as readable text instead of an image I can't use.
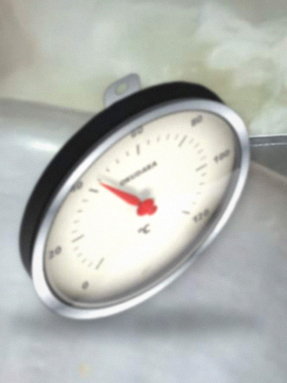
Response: 44 °C
